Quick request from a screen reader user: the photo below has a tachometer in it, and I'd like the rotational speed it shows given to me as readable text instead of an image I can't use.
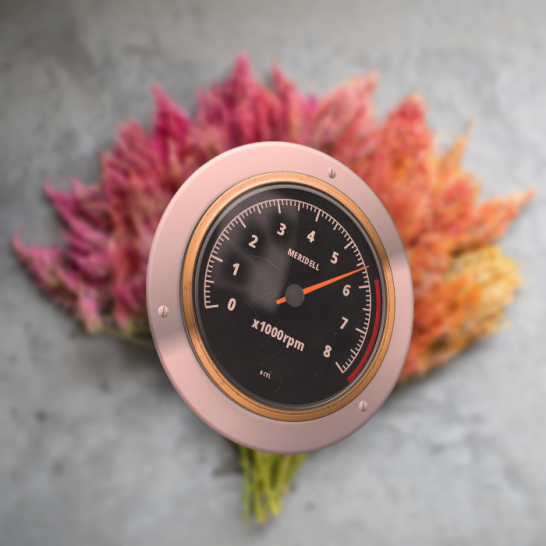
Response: 5600 rpm
